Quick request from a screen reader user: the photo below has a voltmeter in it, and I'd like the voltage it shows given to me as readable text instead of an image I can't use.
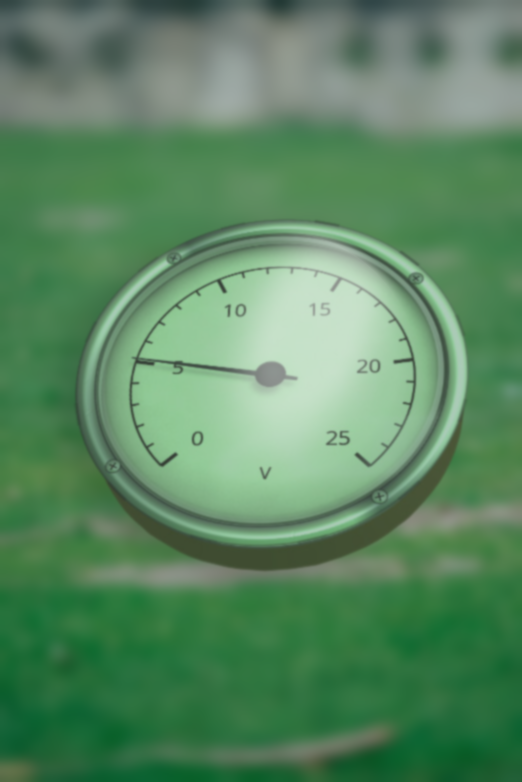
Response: 5 V
